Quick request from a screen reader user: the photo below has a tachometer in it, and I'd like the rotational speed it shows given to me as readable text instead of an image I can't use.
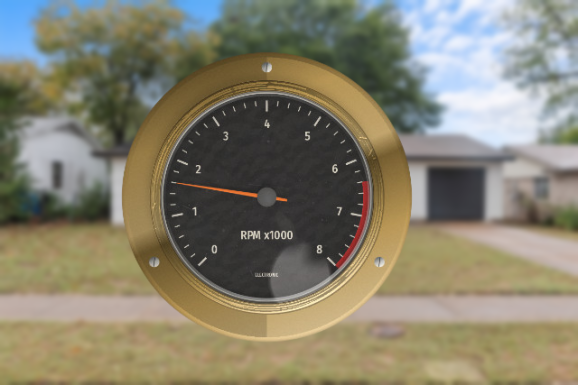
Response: 1600 rpm
